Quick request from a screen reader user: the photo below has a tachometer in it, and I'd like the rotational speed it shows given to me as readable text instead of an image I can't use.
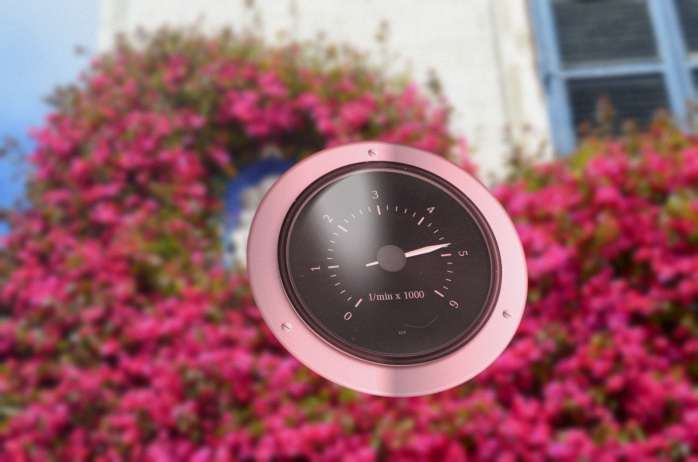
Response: 4800 rpm
